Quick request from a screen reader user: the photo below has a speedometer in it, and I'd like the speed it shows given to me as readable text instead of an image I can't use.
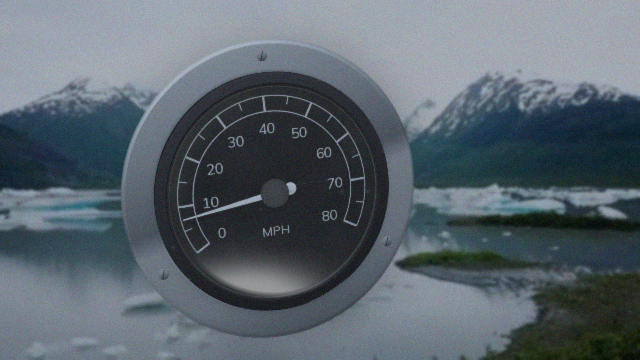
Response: 7.5 mph
